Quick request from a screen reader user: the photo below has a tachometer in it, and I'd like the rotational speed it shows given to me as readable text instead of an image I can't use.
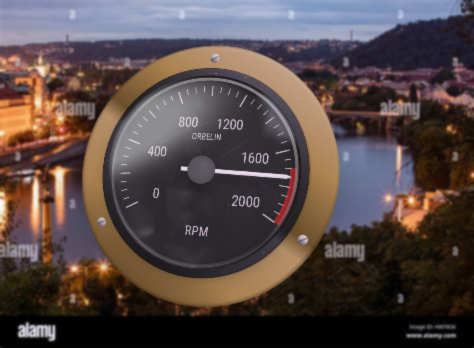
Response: 1750 rpm
